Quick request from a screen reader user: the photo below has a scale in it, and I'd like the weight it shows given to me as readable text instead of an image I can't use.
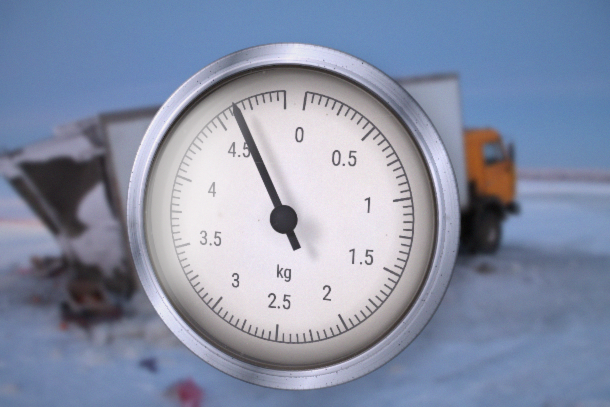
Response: 4.65 kg
